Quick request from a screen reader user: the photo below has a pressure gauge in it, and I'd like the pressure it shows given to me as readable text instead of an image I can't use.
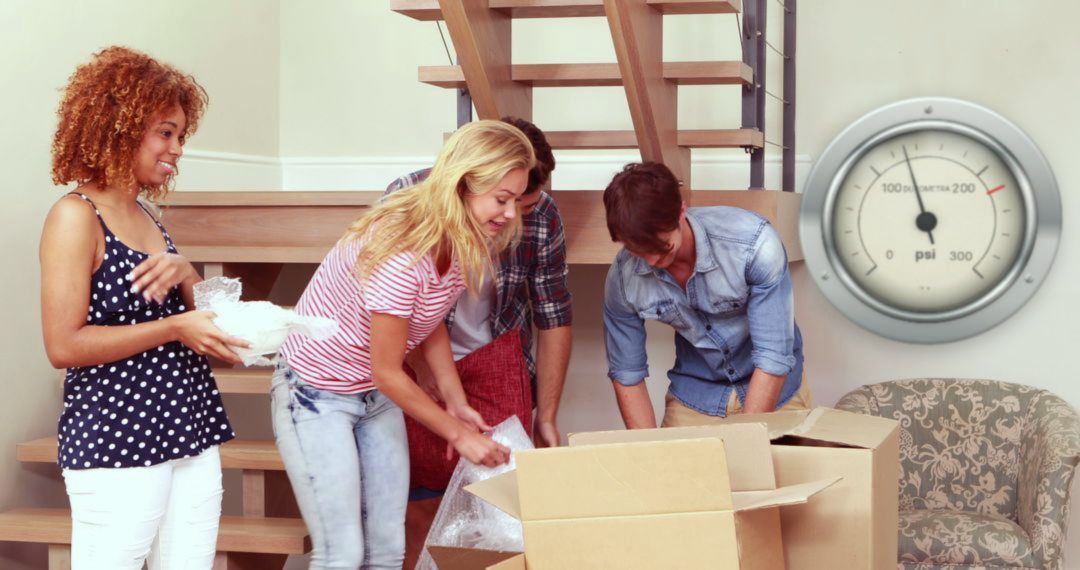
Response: 130 psi
